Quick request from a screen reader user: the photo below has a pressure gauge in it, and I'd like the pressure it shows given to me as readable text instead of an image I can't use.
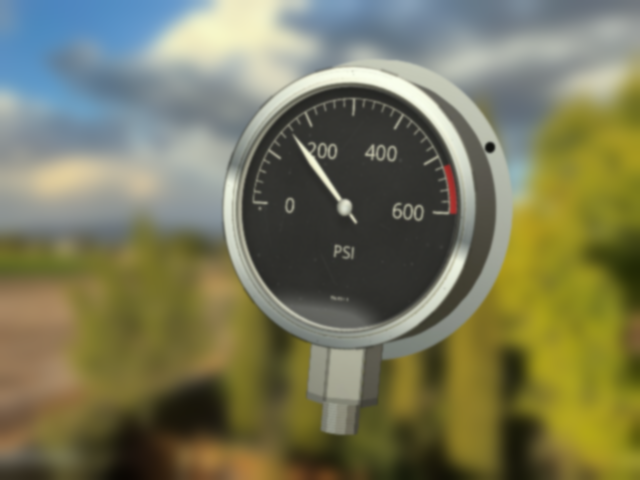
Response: 160 psi
